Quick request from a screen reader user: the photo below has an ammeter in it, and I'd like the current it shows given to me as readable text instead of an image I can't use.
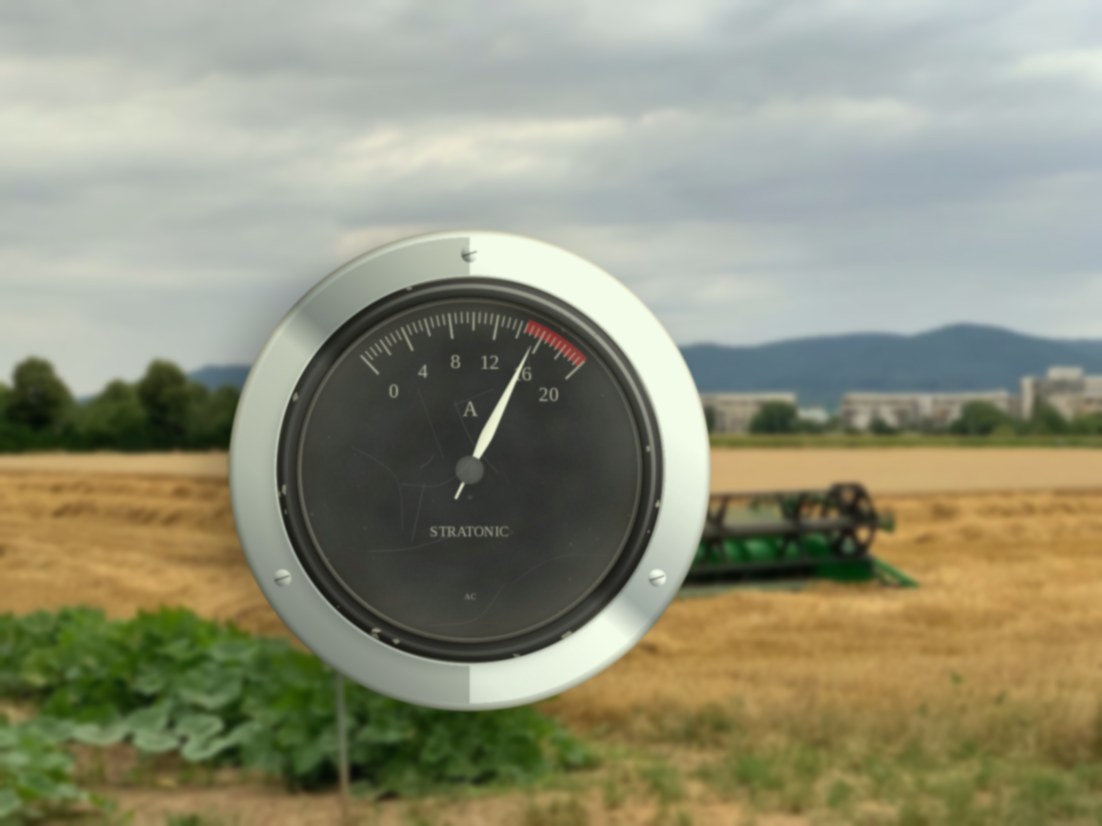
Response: 15.5 A
